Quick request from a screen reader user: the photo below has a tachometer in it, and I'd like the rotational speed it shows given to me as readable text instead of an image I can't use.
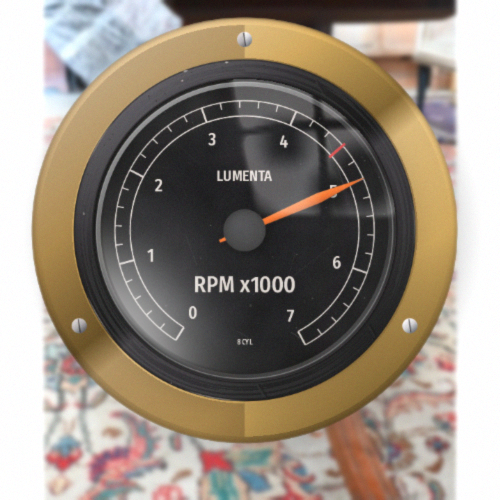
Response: 5000 rpm
